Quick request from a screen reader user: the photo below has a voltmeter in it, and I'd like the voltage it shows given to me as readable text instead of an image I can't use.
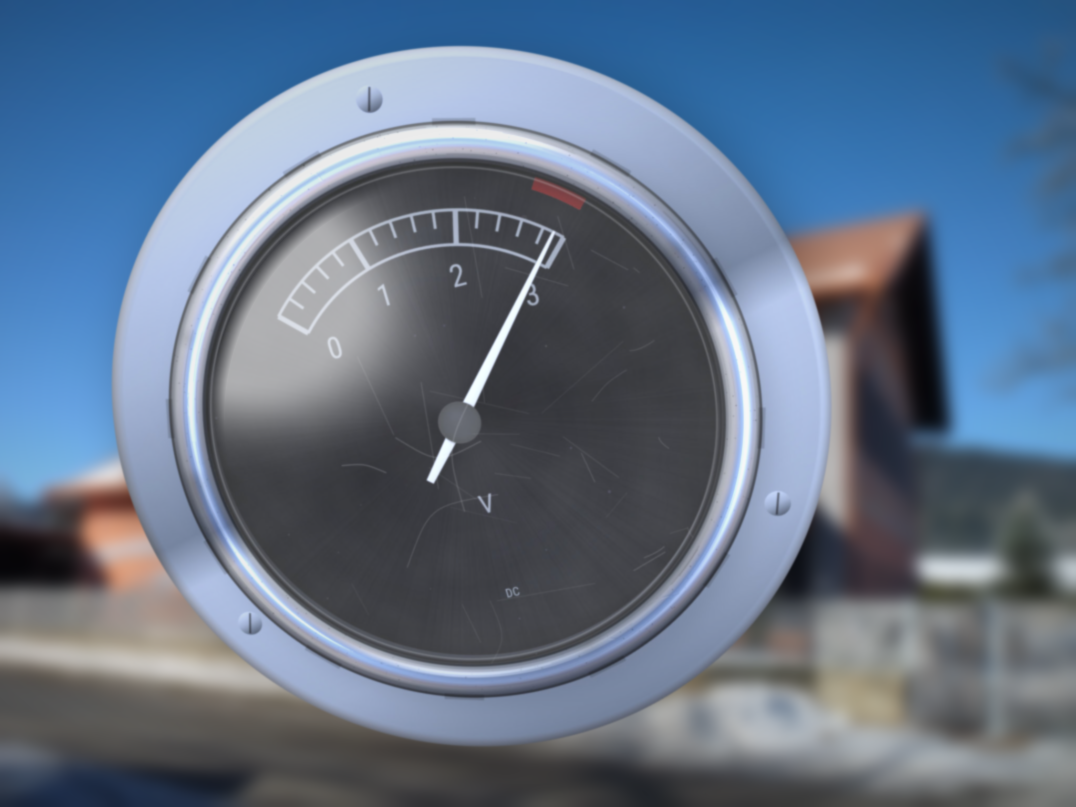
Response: 2.9 V
